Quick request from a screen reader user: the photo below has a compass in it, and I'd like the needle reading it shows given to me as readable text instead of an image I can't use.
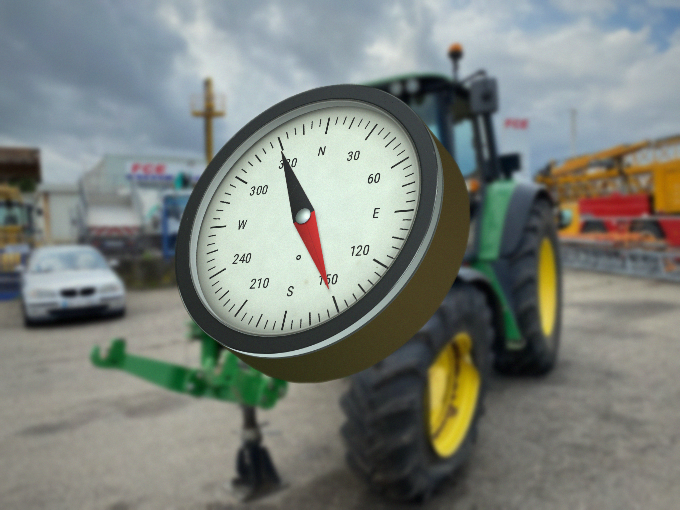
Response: 150 °
